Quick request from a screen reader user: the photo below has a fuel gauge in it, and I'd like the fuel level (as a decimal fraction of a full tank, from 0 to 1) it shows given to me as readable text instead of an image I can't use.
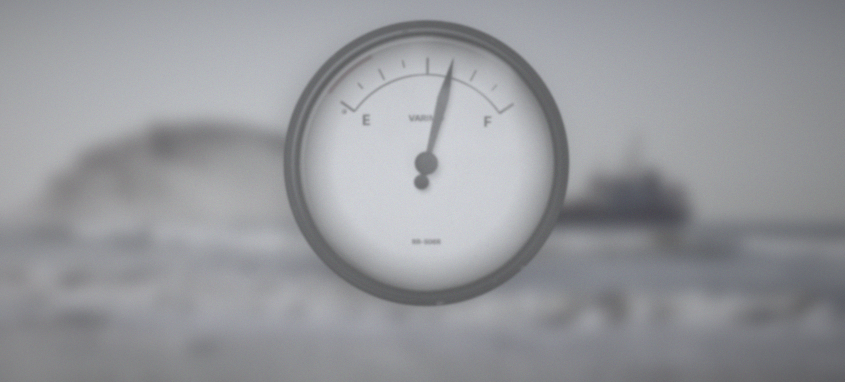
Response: 0.625
